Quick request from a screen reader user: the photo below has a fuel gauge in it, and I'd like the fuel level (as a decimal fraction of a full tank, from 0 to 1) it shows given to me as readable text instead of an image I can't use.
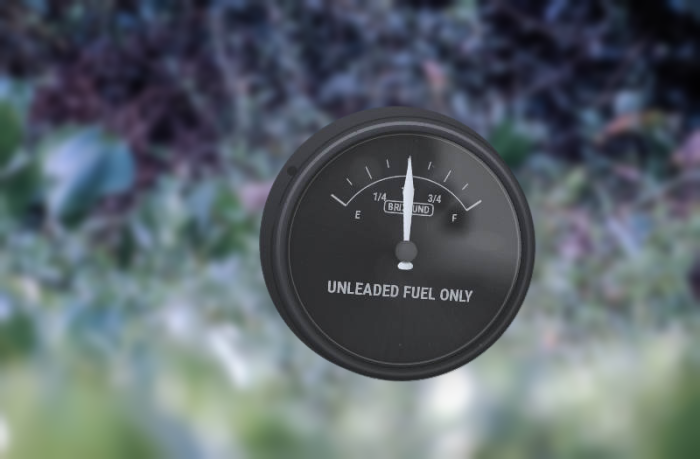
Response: 0.5
